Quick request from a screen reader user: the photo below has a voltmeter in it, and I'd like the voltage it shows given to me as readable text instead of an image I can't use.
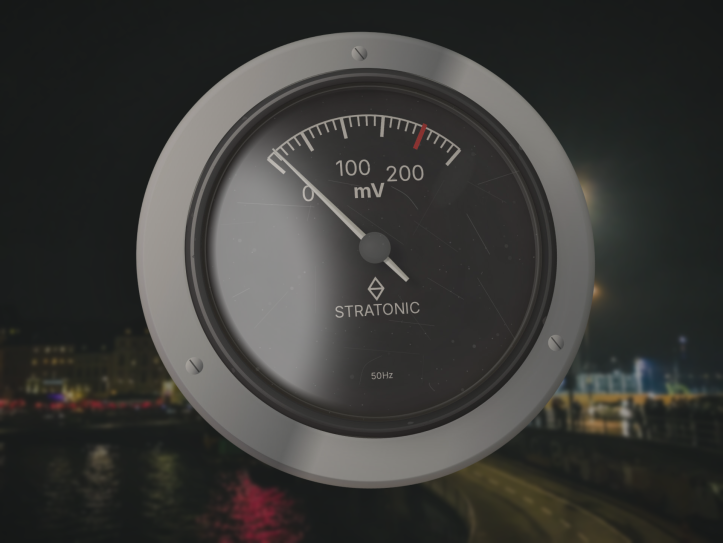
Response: 10 mV
